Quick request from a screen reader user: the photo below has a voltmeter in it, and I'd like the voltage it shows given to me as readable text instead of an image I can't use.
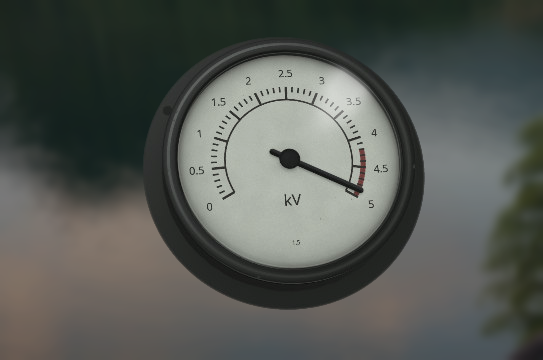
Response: 4.9 kV
